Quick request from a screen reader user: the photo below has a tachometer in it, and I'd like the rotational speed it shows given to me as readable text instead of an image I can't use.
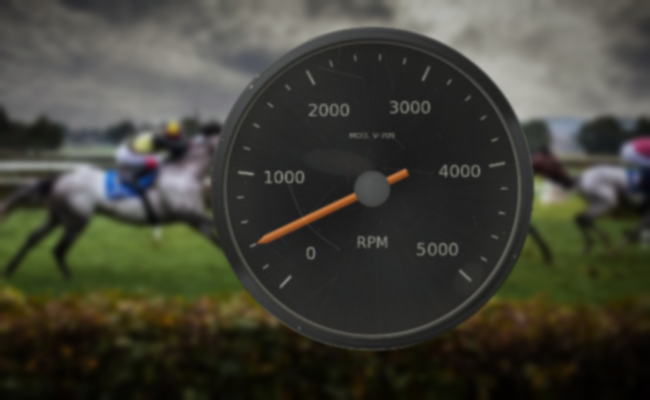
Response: 400 rpm
